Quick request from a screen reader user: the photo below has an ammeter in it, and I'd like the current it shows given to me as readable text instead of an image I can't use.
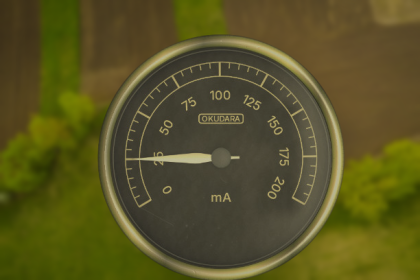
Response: 25 mA
